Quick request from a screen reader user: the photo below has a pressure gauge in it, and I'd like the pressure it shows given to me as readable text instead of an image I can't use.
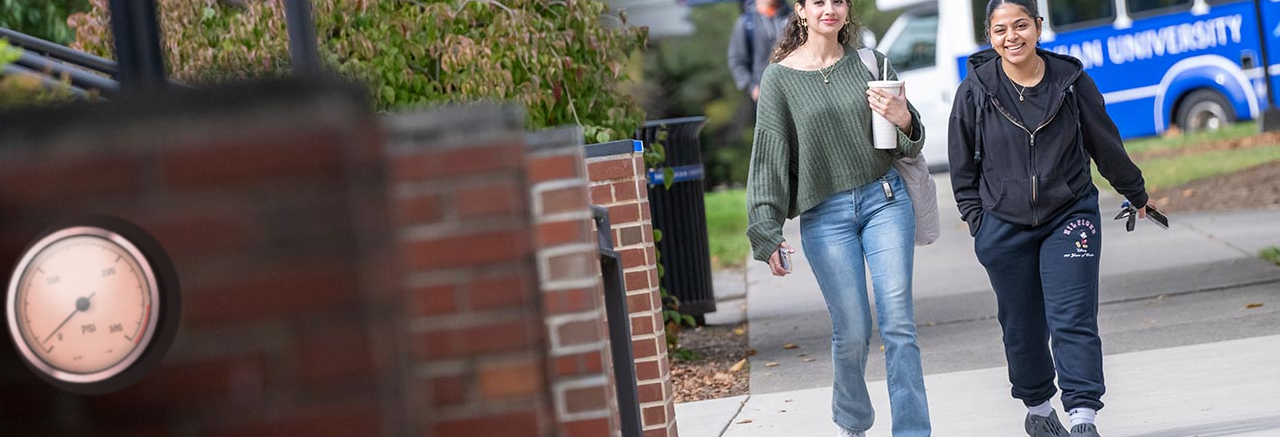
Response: 10 psi
